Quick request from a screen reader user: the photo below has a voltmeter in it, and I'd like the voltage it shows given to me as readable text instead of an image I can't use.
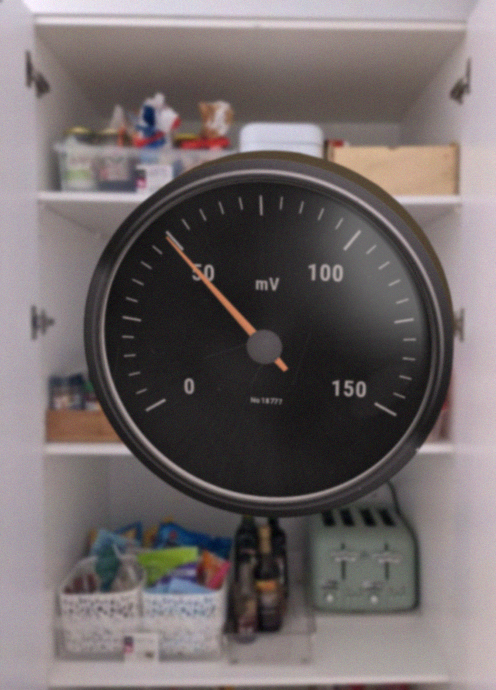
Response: 50 mV
